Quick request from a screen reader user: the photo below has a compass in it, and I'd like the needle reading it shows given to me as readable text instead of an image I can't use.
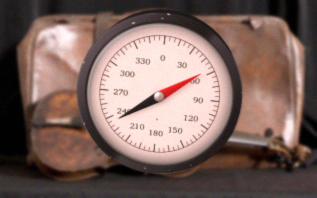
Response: 55 °
